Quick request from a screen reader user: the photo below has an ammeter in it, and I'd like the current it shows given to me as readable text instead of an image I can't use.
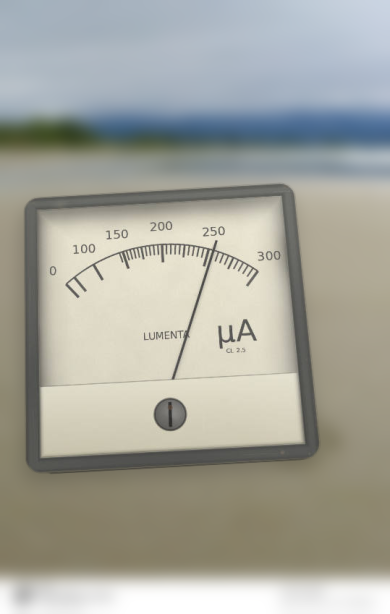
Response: 255 µA
